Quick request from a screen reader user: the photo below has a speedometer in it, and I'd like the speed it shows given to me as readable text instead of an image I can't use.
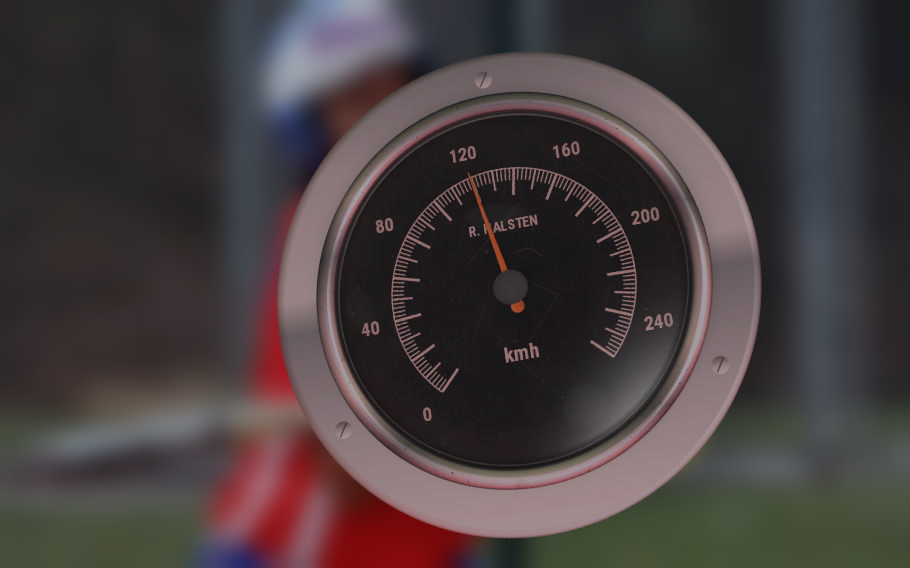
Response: 120 km/h
